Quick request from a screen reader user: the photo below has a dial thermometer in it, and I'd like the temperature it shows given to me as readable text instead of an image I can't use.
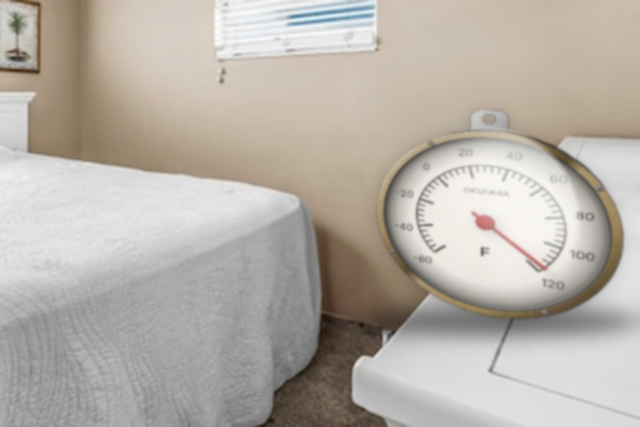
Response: 116 °F
